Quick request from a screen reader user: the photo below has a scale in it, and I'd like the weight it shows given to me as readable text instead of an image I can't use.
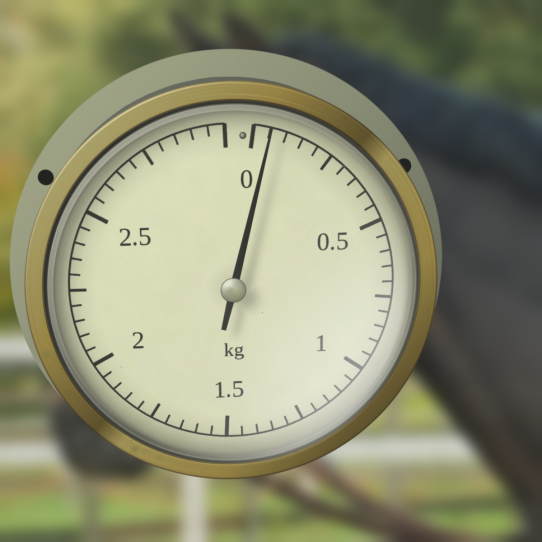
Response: 0.05 kg
